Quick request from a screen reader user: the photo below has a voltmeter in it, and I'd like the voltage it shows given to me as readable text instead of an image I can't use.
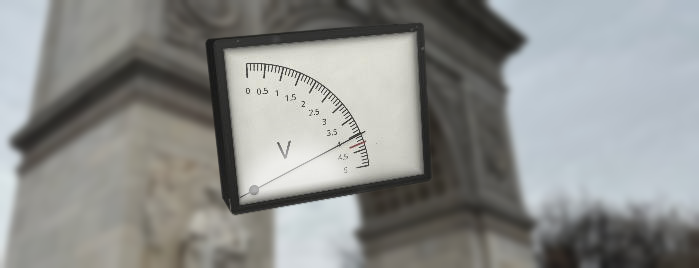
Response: 4 V
